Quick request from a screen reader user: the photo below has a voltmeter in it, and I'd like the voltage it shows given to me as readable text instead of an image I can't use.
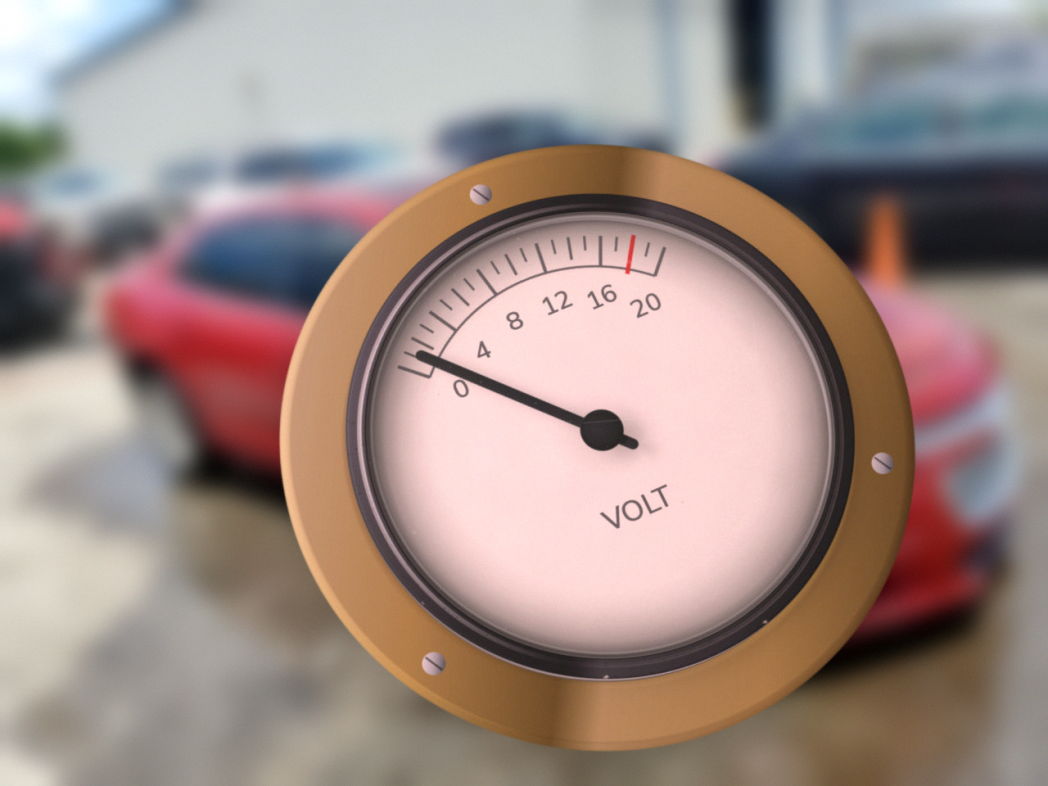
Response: 1 V
